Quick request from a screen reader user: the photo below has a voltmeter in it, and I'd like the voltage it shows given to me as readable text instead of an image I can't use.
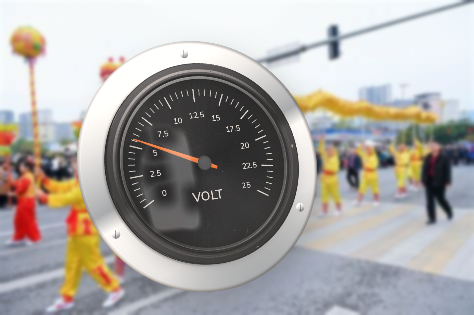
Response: 5.5 V
